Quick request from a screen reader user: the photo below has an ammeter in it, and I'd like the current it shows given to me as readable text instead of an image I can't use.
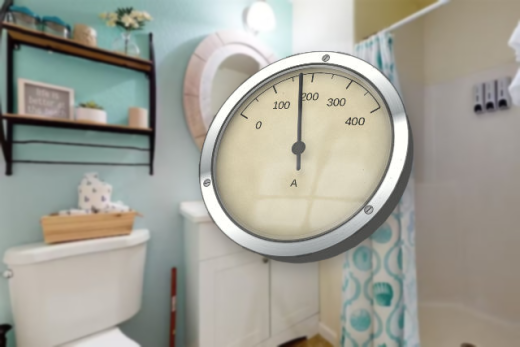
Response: 175 A
